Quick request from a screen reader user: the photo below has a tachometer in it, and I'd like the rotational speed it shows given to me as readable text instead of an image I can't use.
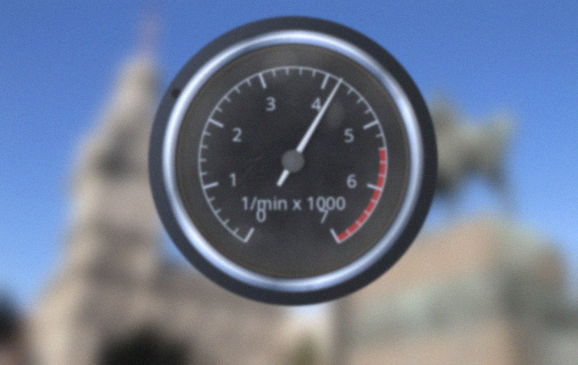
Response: 4200 rpm
